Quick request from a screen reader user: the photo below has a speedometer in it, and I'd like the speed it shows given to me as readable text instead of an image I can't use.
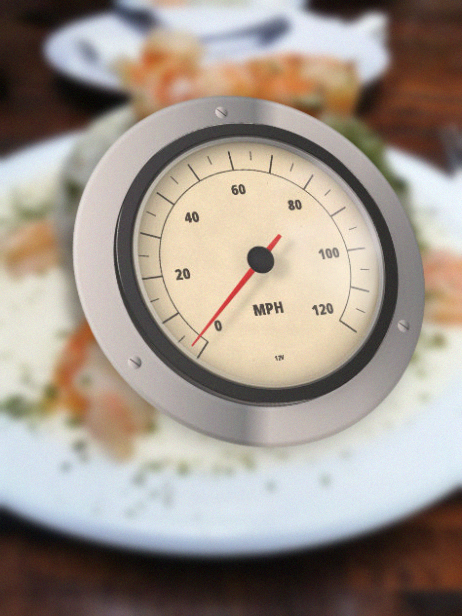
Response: 2.5 mph
